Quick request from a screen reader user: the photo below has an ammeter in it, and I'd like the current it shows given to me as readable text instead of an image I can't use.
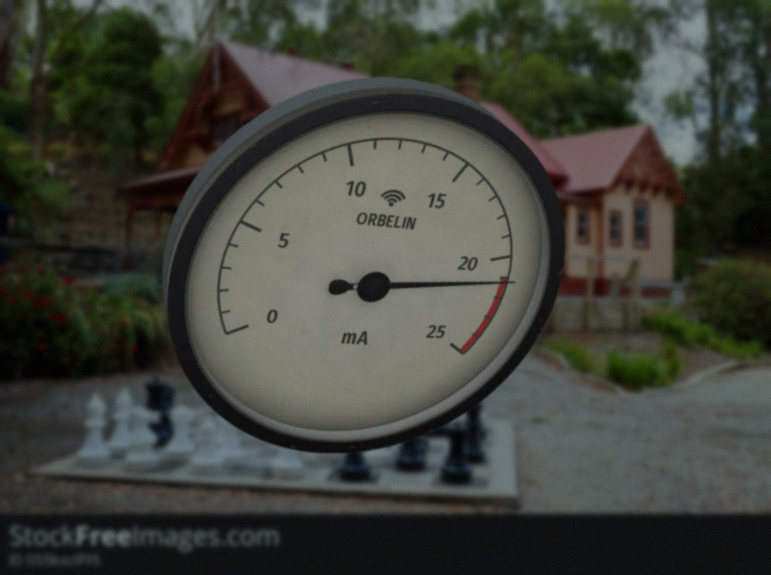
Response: 21 mA
